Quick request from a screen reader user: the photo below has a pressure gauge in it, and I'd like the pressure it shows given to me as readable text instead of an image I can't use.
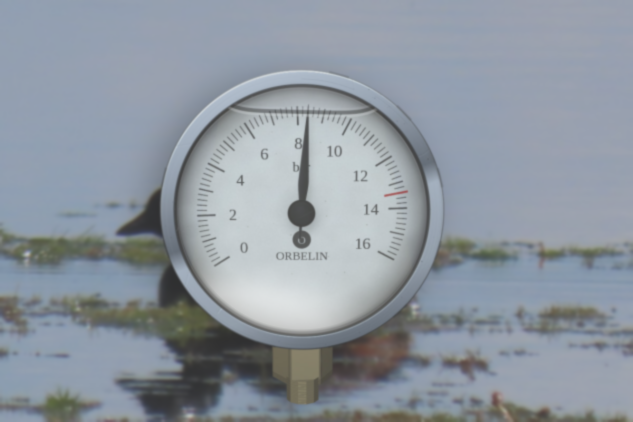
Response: 8.4 bar
